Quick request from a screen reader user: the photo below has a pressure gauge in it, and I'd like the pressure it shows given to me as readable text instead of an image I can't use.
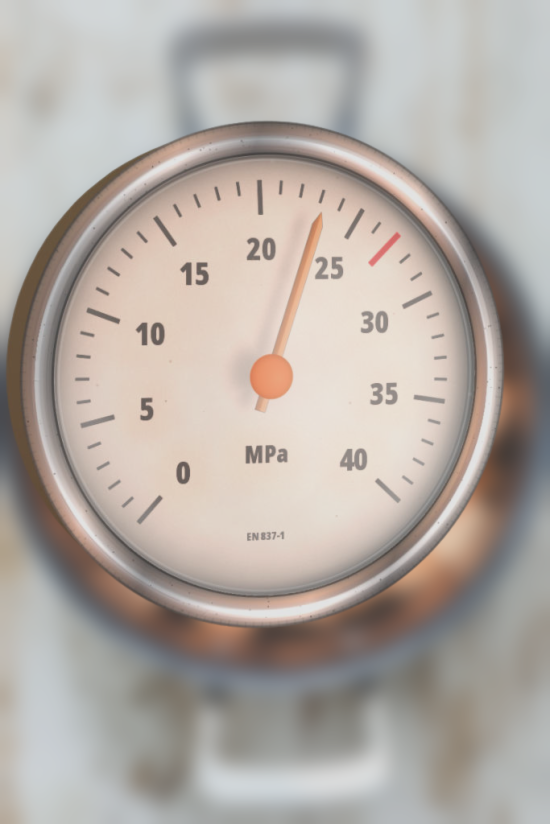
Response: 23 MPa
